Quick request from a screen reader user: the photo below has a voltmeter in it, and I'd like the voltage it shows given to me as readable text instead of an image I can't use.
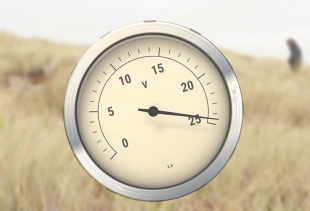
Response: 24.5 V
